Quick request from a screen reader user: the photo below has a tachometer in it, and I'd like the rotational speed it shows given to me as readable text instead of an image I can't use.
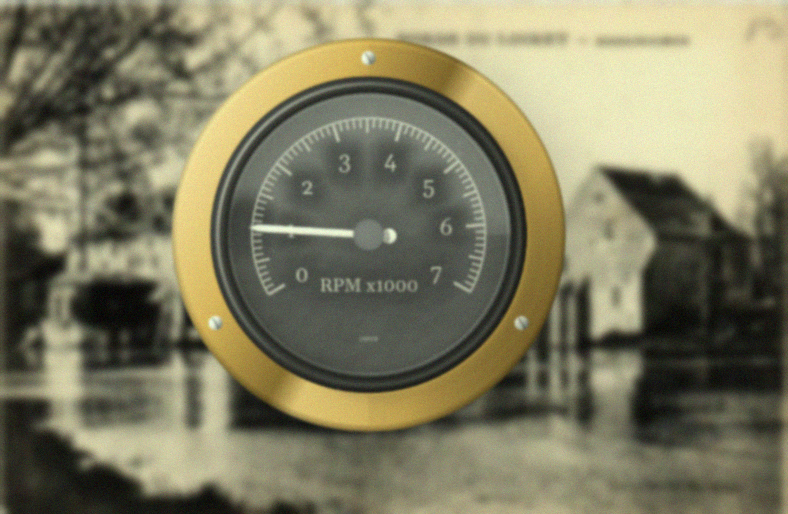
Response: 1000 rpm
